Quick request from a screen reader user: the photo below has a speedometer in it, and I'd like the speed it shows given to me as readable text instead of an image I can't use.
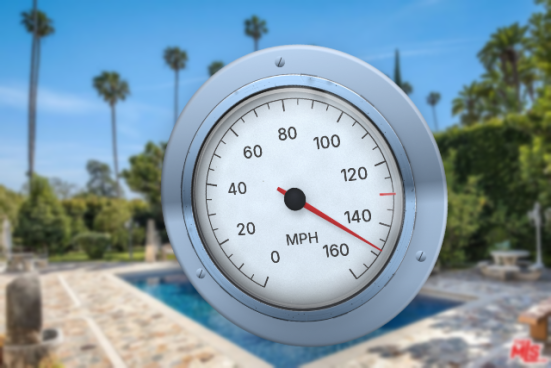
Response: 147.5 mph
